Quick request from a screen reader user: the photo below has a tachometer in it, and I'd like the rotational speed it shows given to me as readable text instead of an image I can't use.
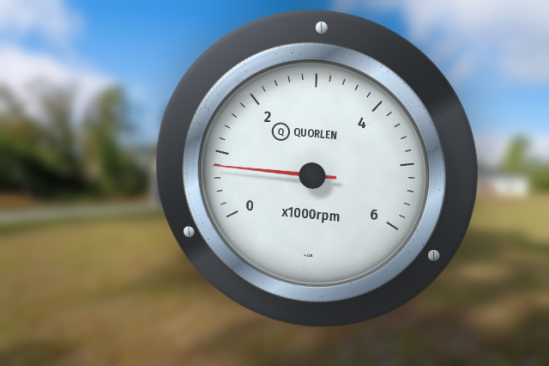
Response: 800 rpm
